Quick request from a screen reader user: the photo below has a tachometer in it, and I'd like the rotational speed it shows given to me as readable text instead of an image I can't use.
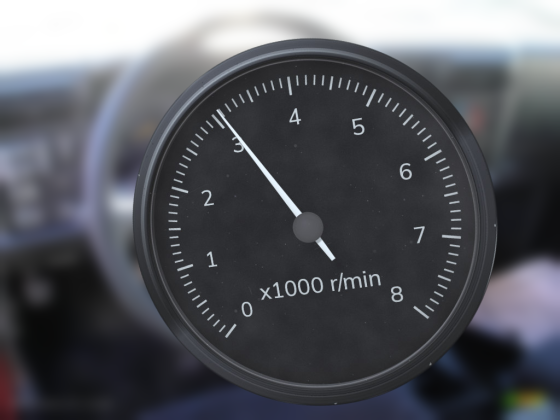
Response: 3100 rpm
